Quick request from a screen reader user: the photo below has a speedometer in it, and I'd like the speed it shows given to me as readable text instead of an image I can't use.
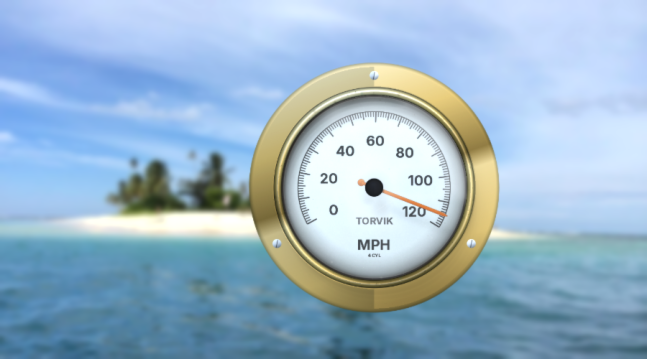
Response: 115 mph
